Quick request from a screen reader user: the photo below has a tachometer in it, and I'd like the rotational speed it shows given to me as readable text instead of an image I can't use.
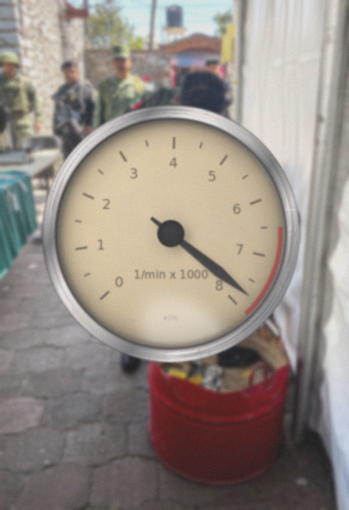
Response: 7750 rpm
